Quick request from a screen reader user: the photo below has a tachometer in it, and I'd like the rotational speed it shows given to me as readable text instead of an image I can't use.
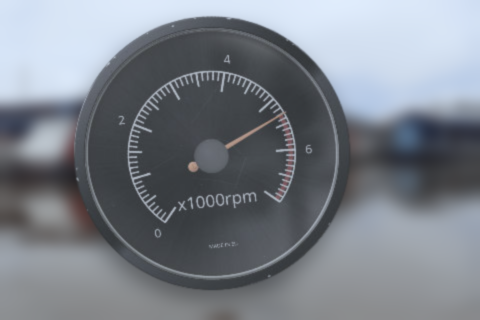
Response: 5300 rpm
